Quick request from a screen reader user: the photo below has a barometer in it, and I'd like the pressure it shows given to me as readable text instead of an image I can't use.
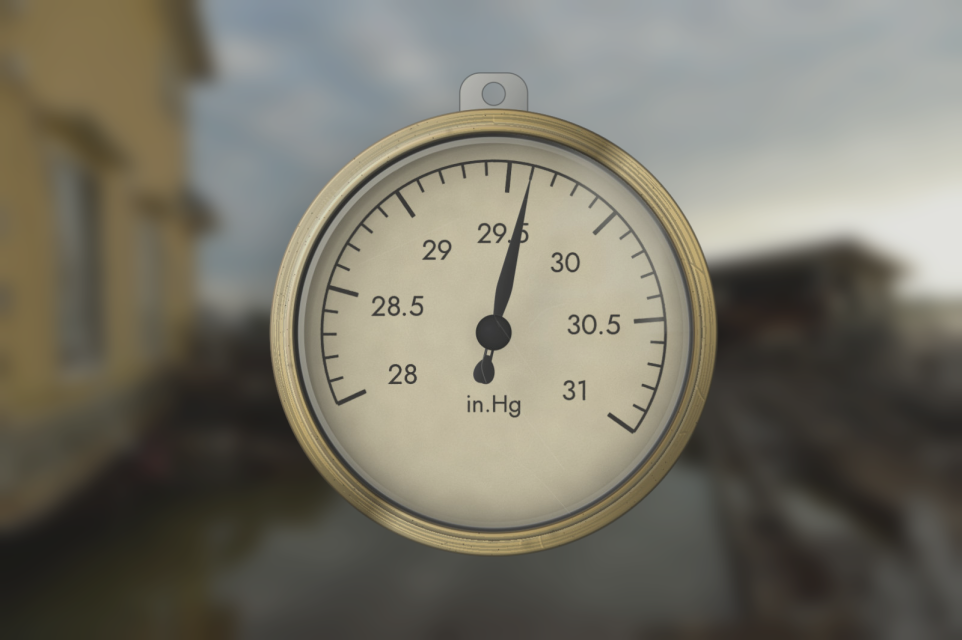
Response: 29.6 inHg
